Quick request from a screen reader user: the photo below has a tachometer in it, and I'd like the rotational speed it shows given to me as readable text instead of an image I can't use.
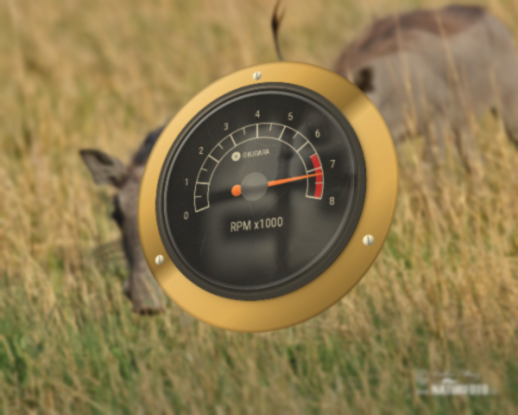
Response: 7250 rpm
